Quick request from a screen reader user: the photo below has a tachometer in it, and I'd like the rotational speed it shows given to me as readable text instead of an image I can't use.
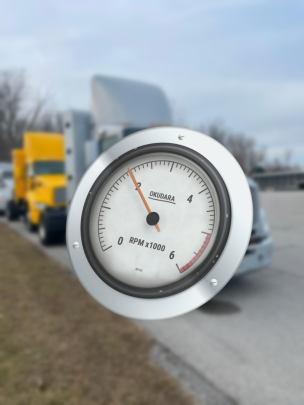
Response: 2000 rpm
